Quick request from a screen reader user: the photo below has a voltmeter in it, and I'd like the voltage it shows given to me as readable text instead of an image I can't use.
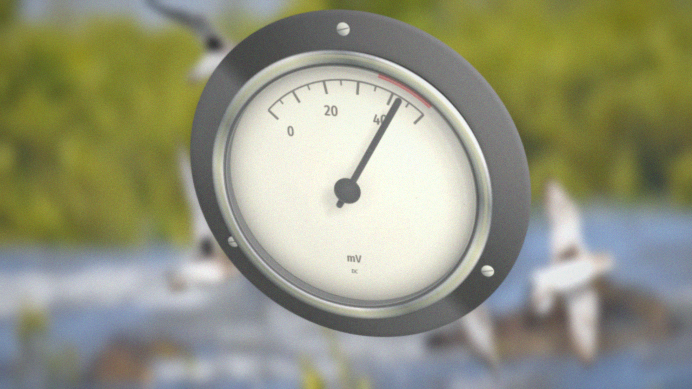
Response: 42.5 mV
